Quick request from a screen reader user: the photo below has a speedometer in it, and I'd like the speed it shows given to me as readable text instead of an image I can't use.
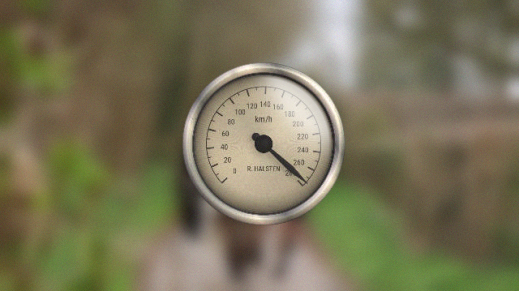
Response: 275 km/h
